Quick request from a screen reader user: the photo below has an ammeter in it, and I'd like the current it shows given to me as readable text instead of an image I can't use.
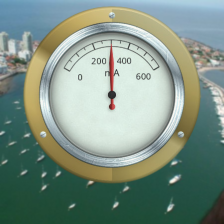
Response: 300 mA
